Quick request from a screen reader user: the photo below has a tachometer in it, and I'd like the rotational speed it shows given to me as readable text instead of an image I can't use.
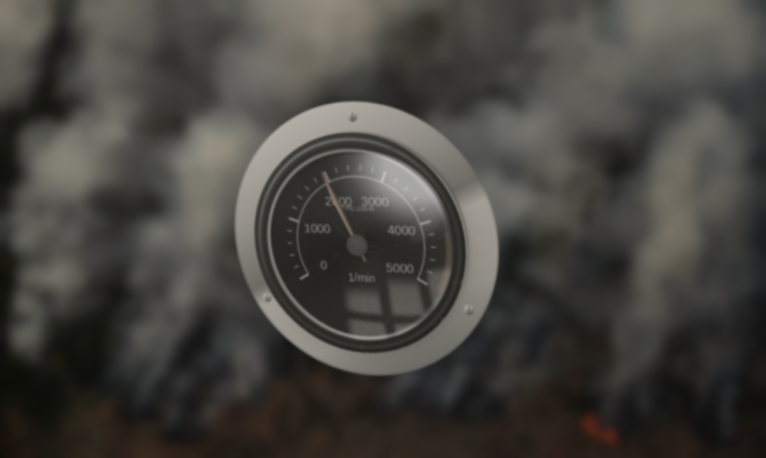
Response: 2000 rpm
